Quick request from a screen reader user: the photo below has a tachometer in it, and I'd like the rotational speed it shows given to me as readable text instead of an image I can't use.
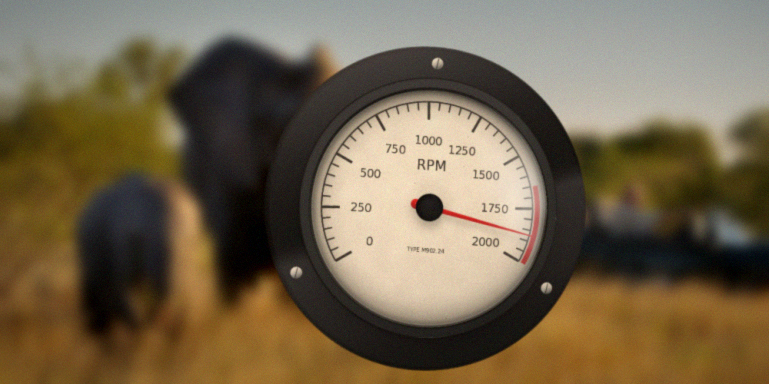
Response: 1875 rpm
